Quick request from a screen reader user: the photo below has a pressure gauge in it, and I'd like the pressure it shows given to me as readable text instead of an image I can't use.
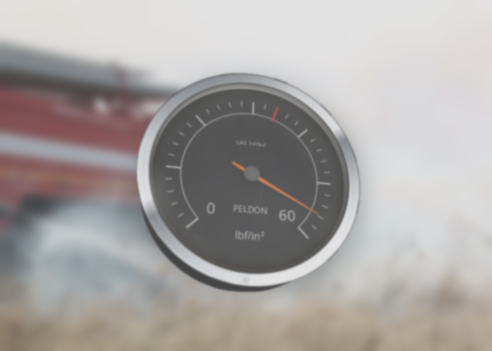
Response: 56 psi
